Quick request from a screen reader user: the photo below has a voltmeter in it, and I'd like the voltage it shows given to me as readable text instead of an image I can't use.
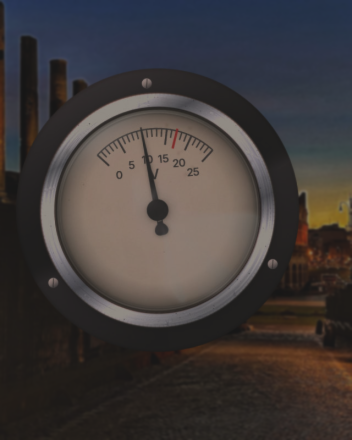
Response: 10 V
